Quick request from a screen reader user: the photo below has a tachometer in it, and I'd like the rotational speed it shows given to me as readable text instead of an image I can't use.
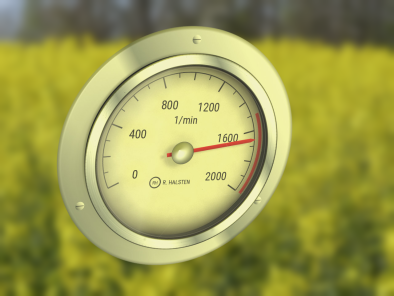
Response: 1650 rpm
